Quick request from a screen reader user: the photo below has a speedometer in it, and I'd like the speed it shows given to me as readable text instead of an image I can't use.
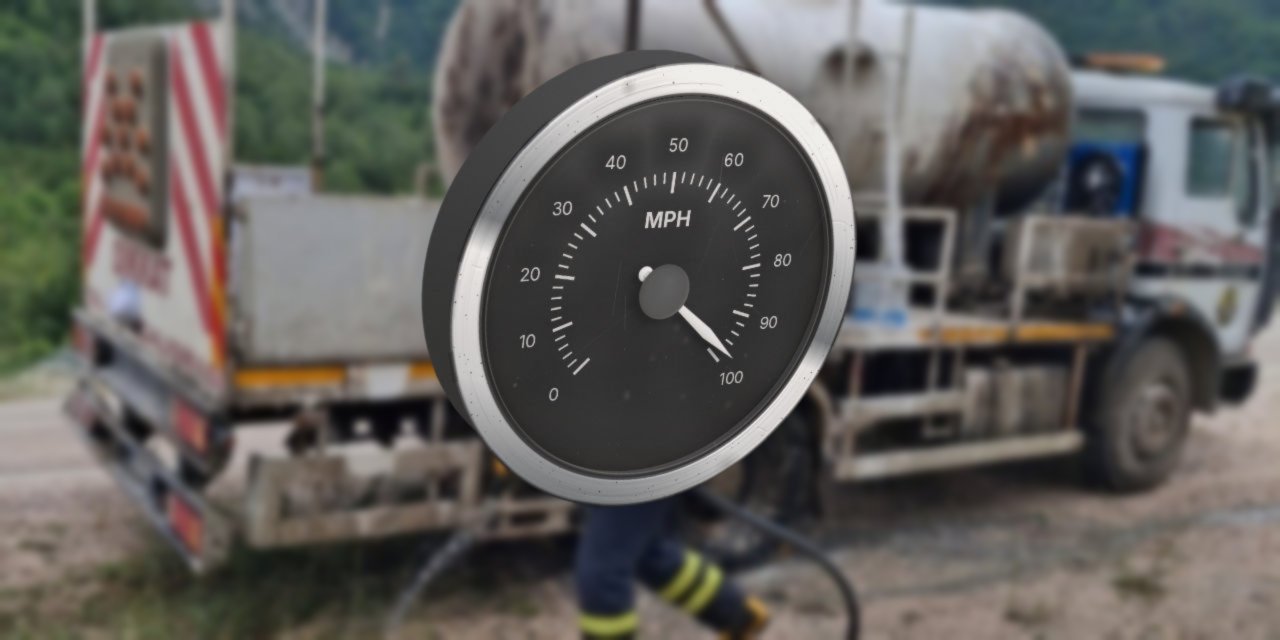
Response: 98 mph
